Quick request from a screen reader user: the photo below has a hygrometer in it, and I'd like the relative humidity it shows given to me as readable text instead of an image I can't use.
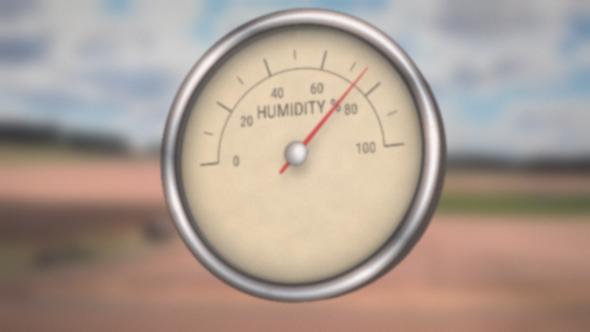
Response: 75 %
